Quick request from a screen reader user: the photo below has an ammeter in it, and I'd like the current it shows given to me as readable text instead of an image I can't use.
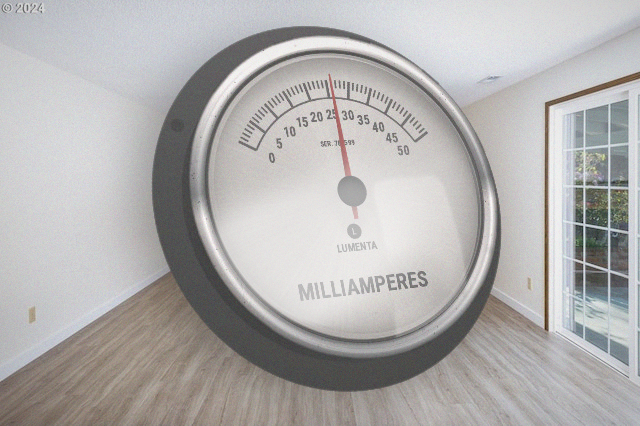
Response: 25 mA
